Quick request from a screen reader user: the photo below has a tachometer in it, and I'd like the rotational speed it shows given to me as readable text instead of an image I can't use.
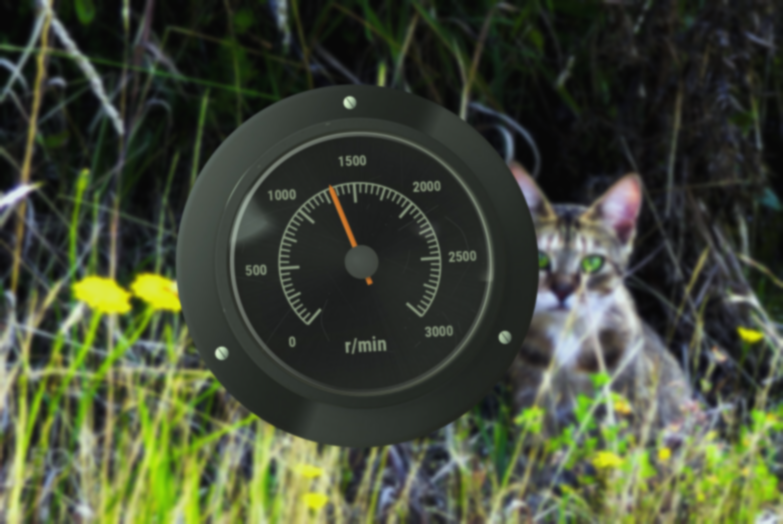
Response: 1300 rpm
